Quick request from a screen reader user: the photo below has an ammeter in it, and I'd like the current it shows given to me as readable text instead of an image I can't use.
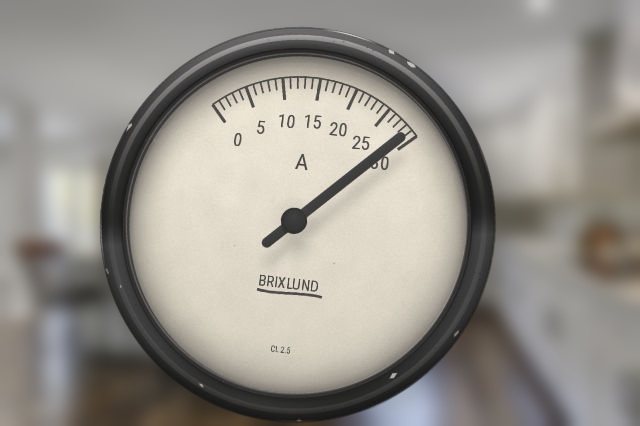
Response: 29 A
